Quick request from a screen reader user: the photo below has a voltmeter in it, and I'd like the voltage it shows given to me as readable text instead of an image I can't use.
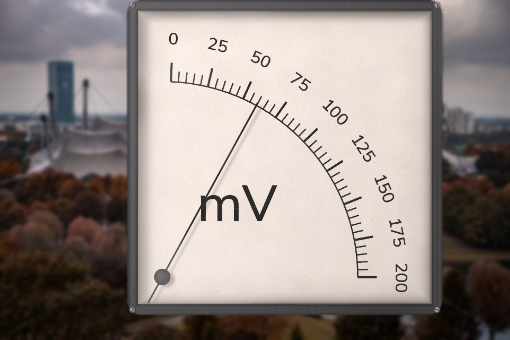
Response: 60 mV
